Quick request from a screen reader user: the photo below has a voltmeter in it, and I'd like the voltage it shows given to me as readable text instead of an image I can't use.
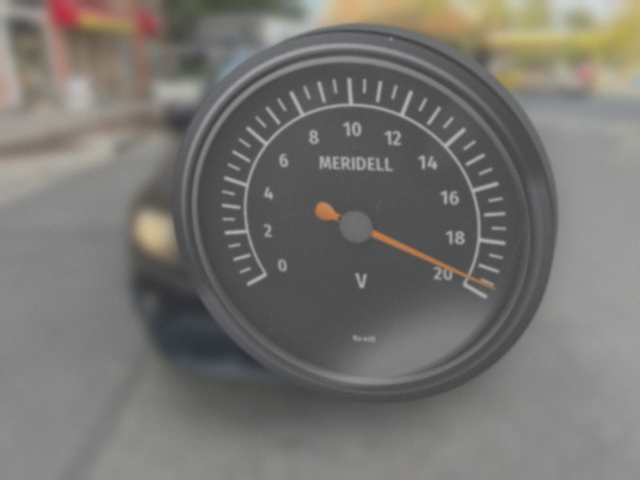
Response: 19.5 V
